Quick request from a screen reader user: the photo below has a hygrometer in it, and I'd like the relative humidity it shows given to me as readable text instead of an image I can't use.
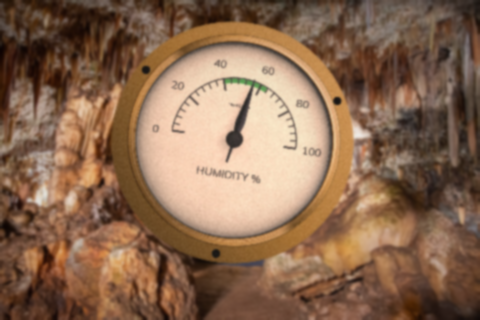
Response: 56 %
